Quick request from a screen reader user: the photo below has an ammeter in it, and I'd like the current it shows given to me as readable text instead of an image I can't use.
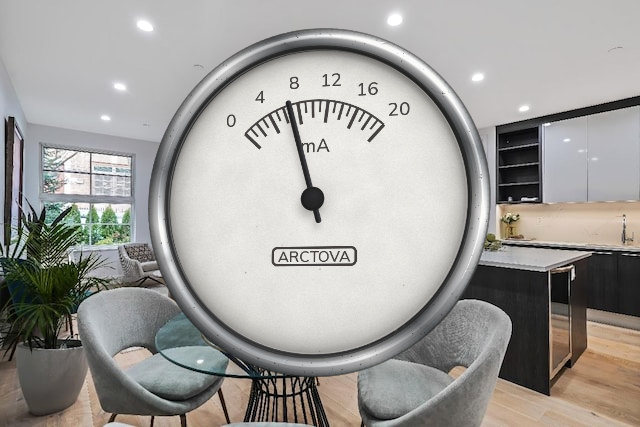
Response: 7 mA
